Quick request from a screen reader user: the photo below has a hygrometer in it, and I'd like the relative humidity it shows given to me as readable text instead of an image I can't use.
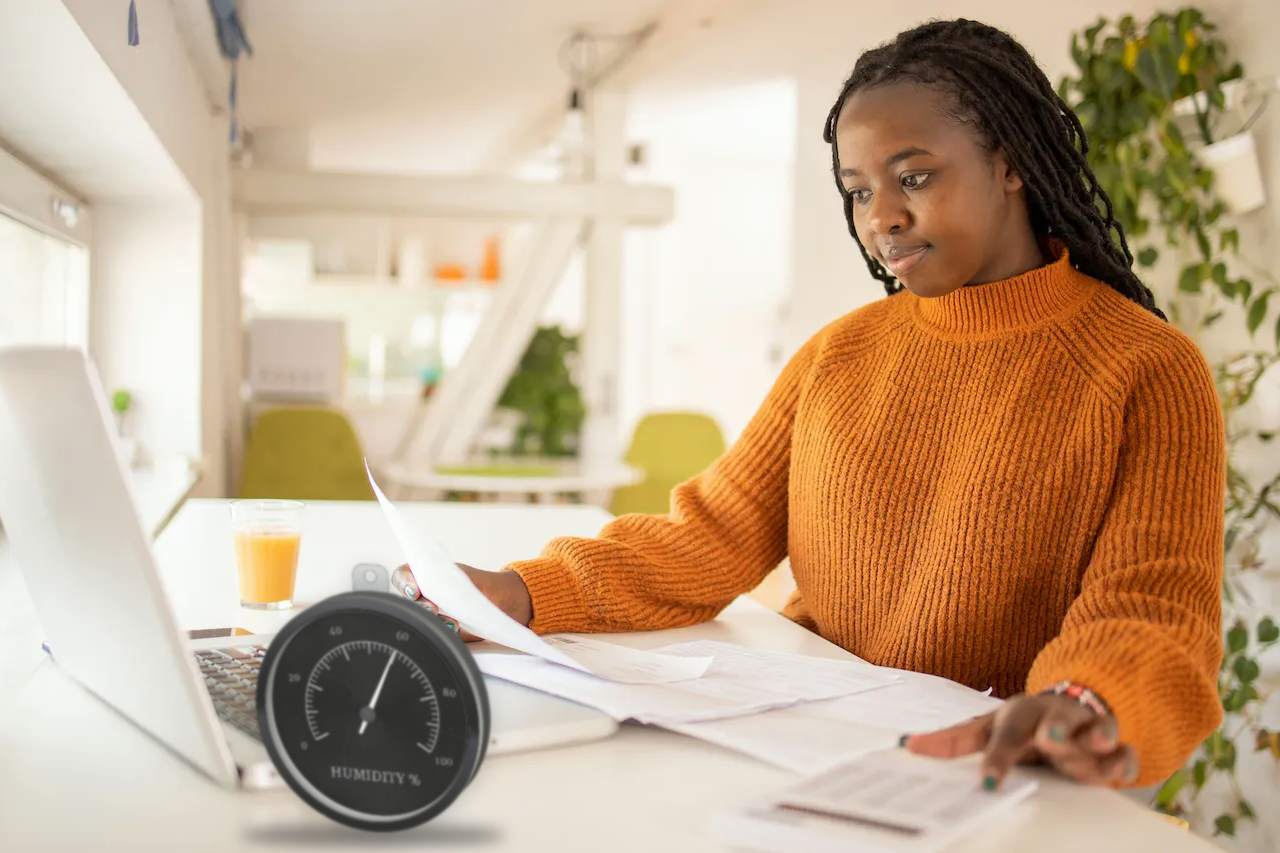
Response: 60 %
